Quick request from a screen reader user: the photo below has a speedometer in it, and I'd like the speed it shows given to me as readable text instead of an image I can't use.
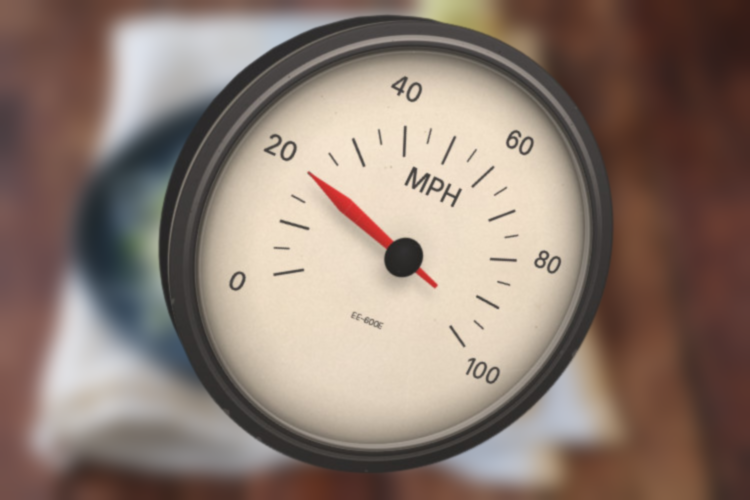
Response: 20 mph
